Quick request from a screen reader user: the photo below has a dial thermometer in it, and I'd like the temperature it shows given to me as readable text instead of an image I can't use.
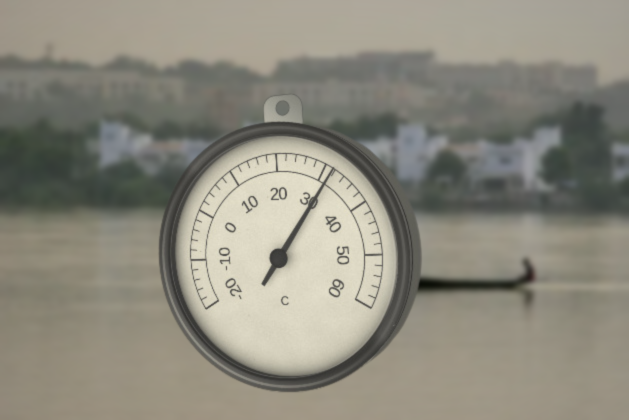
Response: 32 °C
